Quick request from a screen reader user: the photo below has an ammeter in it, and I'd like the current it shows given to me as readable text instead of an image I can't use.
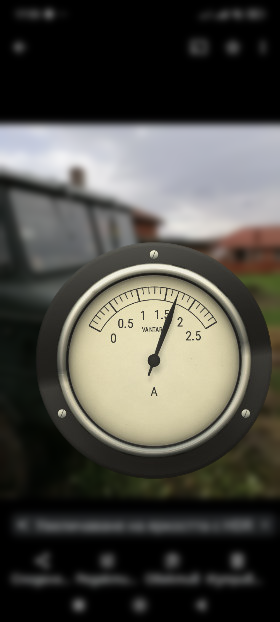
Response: 1.7 A
